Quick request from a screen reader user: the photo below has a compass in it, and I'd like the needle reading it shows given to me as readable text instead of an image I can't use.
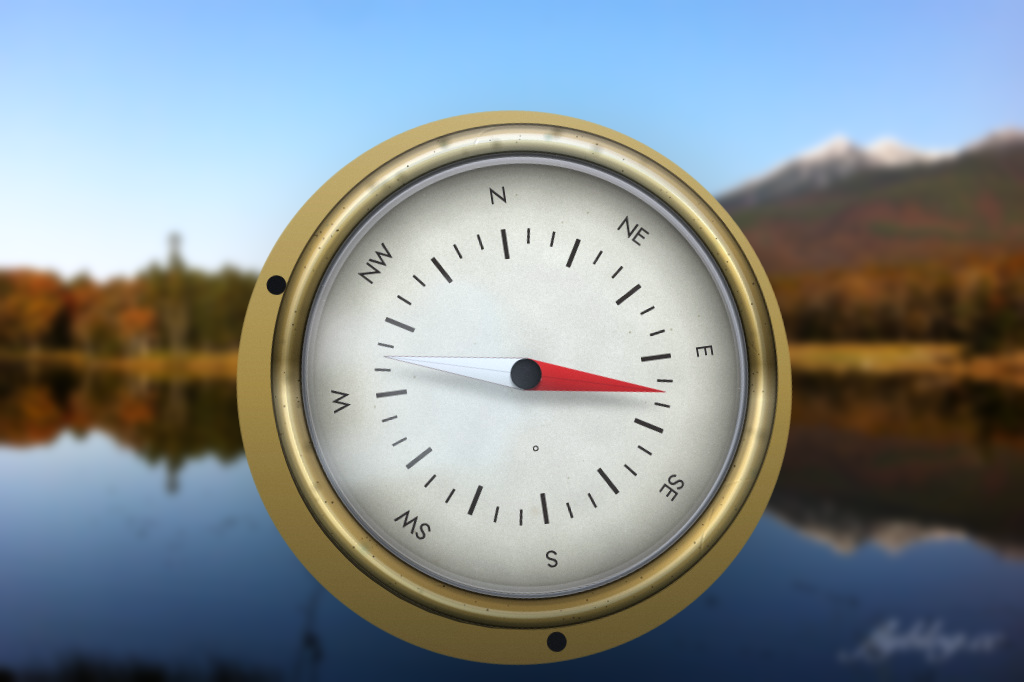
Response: 105 °
